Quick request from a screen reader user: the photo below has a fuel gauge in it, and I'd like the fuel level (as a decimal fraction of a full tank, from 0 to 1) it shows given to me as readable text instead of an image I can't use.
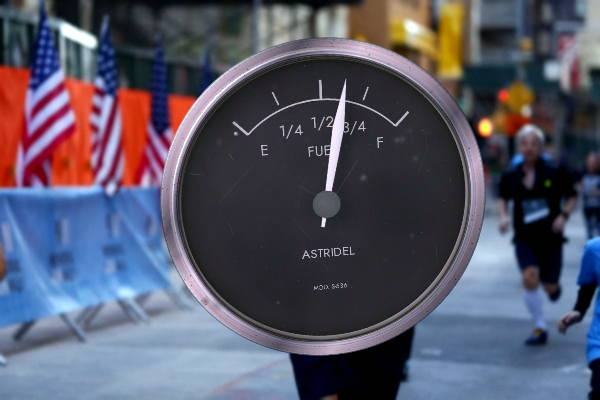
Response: 0.625
